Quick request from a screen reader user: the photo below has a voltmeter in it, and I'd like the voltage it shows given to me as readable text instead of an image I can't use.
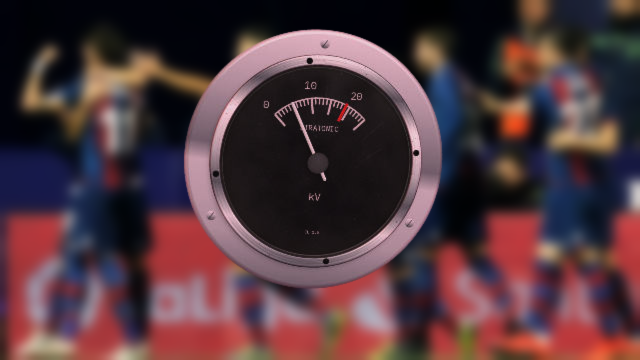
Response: 5 kV
